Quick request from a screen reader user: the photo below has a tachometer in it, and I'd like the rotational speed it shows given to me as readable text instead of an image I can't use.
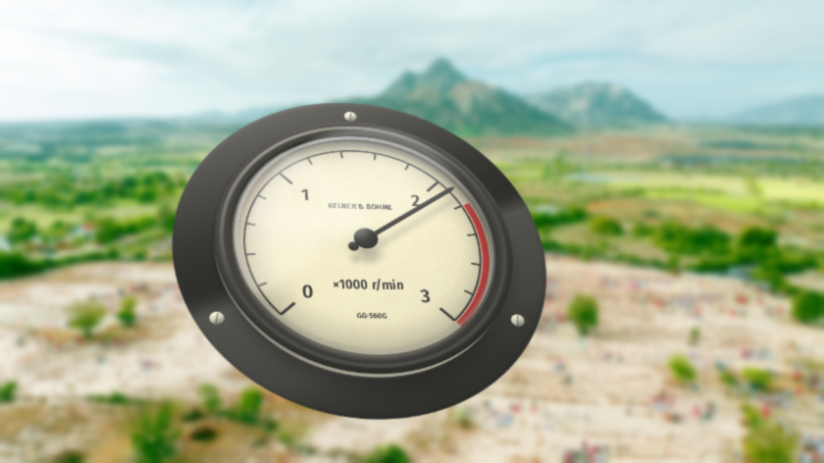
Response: 2100 rpm
